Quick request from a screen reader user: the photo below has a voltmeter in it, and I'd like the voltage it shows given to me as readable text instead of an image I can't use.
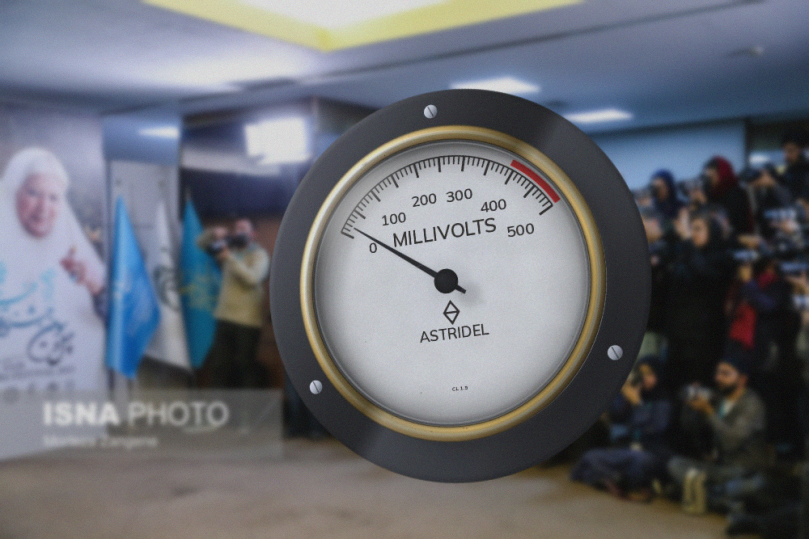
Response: 20 mV
